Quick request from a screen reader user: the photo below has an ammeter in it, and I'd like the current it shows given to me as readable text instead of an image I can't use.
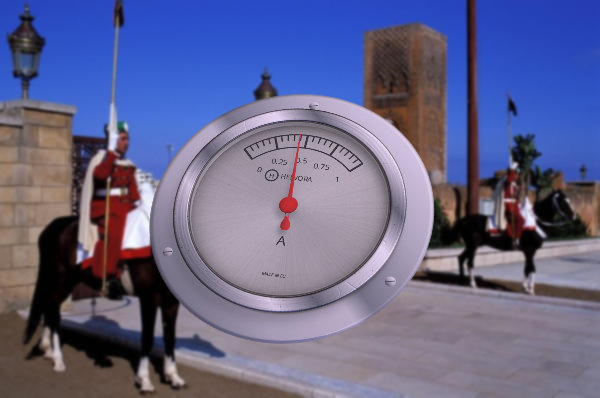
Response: 0.45 A
